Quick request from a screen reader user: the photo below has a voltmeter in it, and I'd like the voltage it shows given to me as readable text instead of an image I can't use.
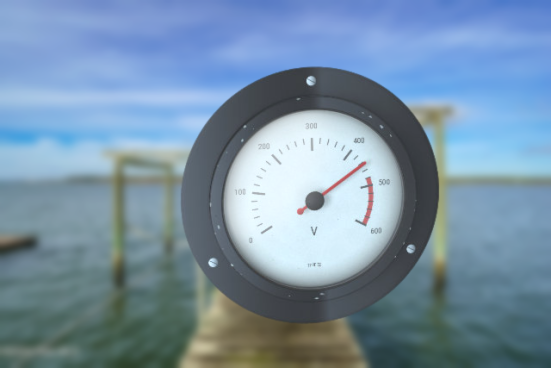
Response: 440 V
